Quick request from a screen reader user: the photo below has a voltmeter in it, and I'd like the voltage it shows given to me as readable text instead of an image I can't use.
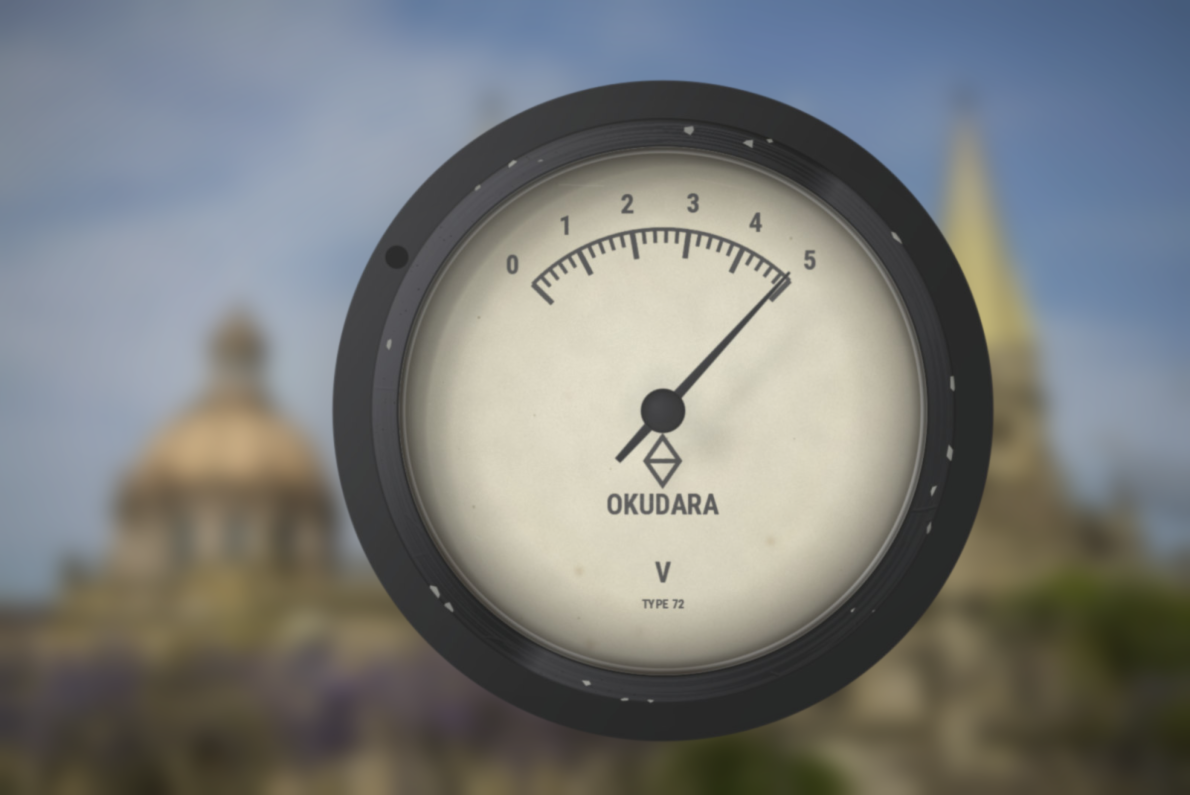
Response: 4.9 V
